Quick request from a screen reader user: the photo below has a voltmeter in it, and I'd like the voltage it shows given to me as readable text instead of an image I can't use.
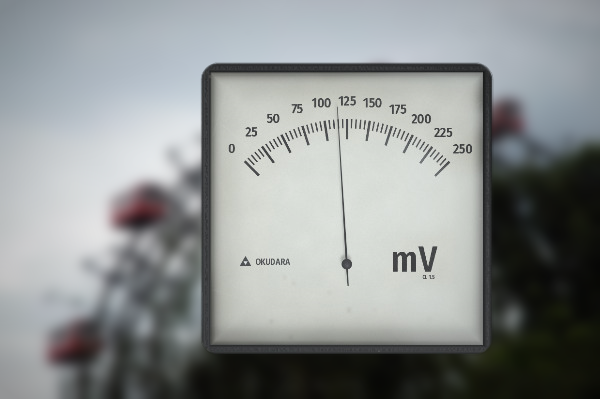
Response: 115 mV
